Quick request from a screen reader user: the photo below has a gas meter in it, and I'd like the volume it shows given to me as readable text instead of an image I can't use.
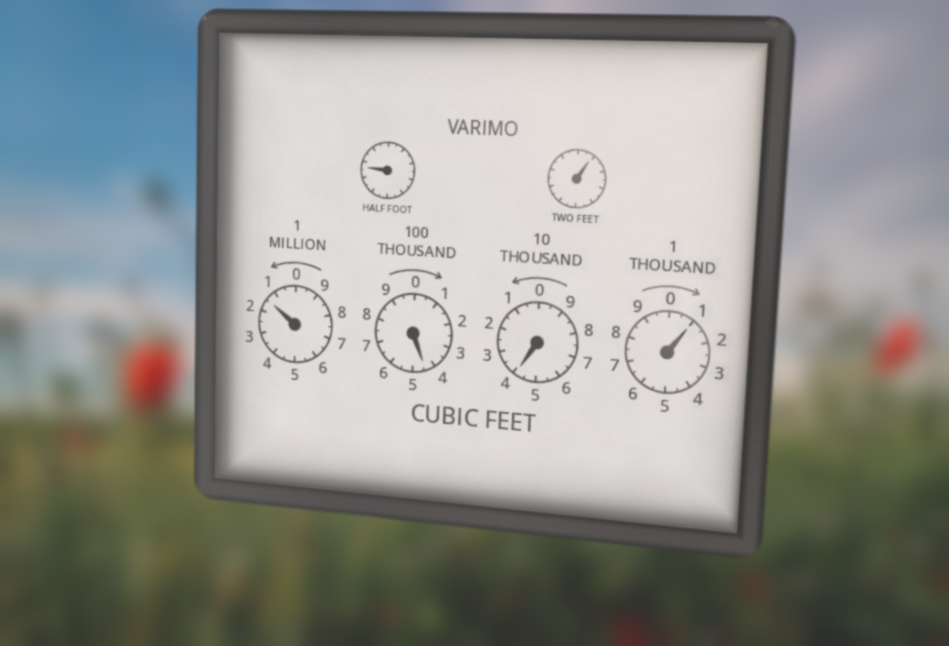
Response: 144100 ft³
